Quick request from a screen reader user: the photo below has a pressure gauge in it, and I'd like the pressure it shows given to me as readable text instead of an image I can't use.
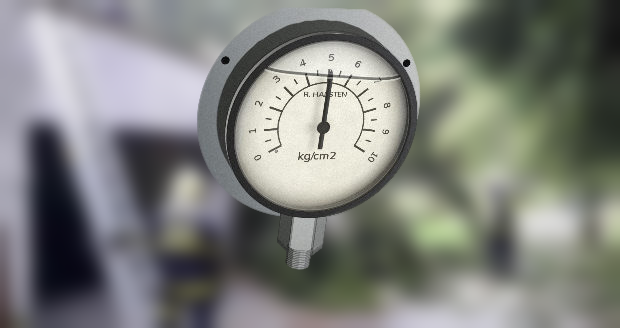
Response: 5 kg/cm²
